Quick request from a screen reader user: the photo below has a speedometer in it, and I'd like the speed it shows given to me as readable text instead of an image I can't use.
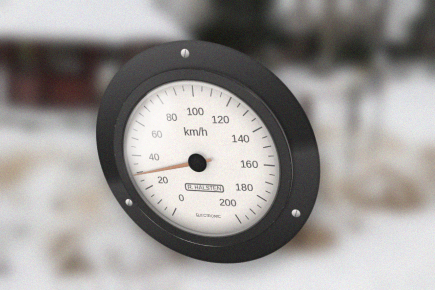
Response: 30 km/h
